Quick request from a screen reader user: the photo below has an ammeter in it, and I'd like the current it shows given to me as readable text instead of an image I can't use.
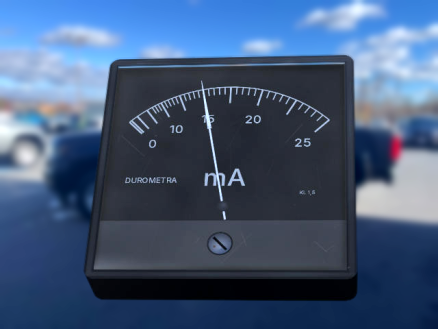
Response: 15 mA
